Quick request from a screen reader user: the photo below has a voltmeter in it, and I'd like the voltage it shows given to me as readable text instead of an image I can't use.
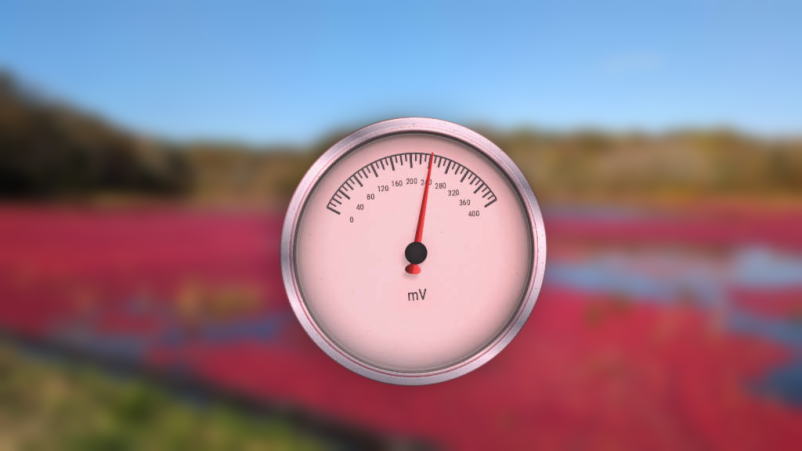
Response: 240 mV
